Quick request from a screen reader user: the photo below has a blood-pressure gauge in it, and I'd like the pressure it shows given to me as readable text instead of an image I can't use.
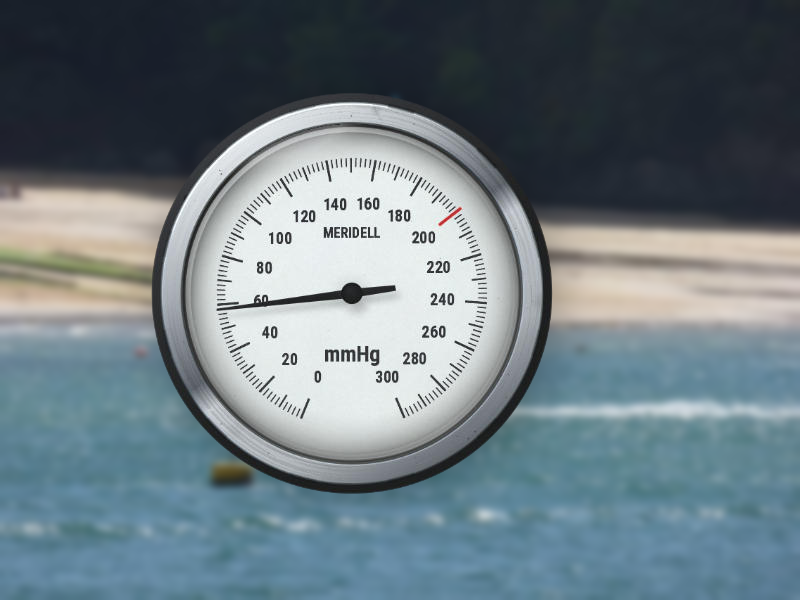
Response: 58 mmHg
